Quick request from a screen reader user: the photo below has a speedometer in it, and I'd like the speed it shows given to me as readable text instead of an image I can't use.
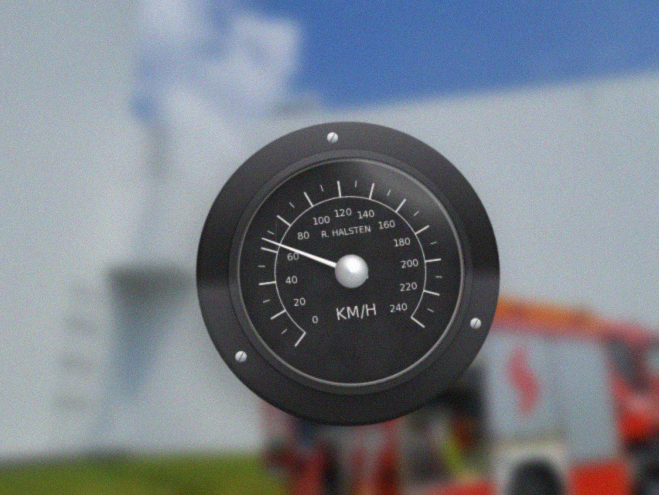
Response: 65 km/h
